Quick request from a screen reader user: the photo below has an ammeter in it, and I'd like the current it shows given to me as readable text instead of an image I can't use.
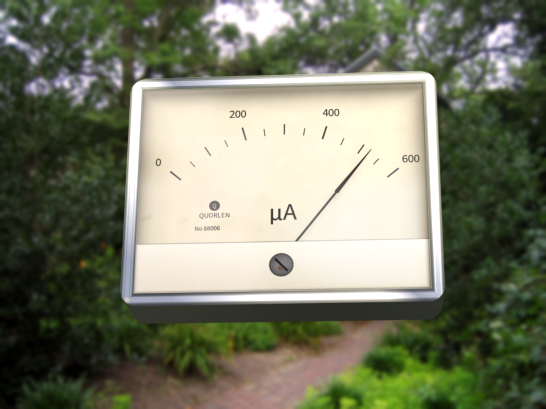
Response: 525 µA
